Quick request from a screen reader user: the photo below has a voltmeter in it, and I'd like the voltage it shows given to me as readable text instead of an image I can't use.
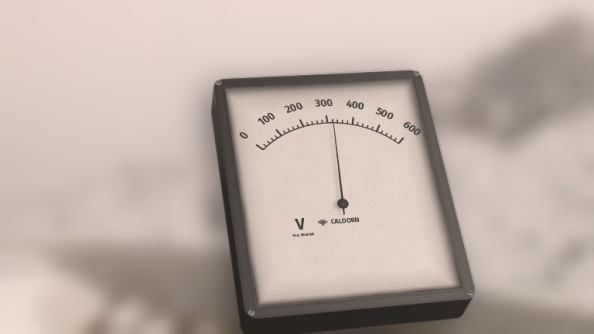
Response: 320 V
